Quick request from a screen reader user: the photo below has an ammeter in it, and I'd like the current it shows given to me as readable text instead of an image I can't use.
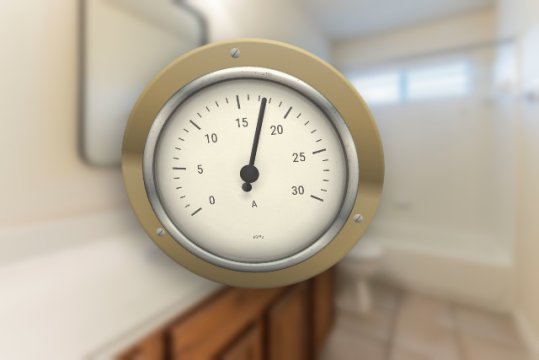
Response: 17.5 A
